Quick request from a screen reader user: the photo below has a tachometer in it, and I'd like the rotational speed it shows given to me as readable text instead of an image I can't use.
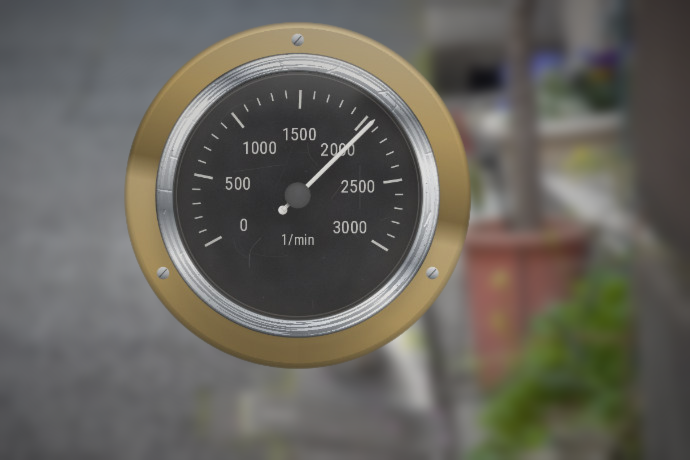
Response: 2050 rpm
